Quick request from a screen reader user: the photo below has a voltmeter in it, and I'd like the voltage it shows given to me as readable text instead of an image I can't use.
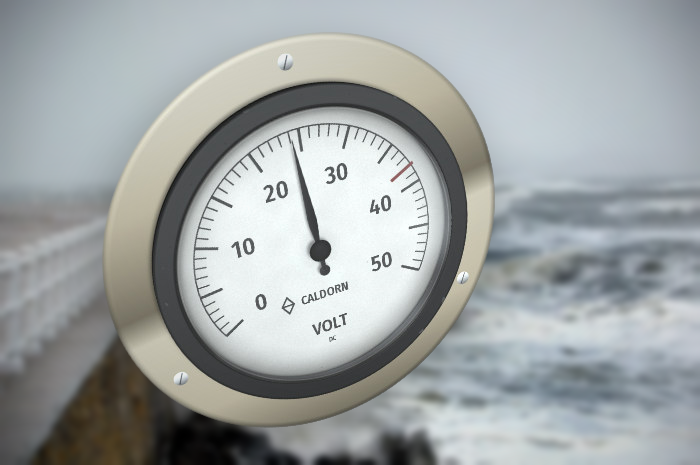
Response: 24 V
